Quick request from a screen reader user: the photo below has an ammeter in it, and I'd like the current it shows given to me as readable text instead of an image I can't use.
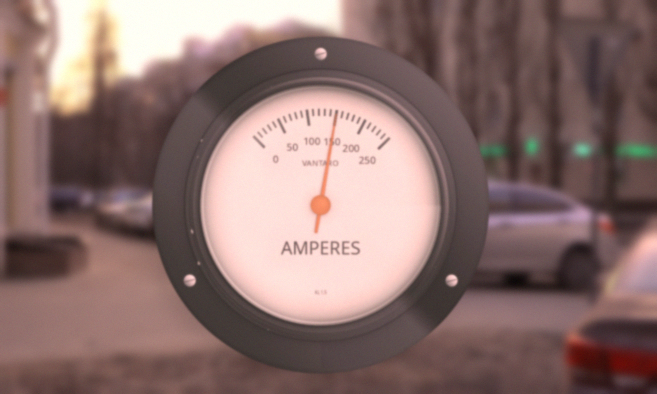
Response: 150 A
